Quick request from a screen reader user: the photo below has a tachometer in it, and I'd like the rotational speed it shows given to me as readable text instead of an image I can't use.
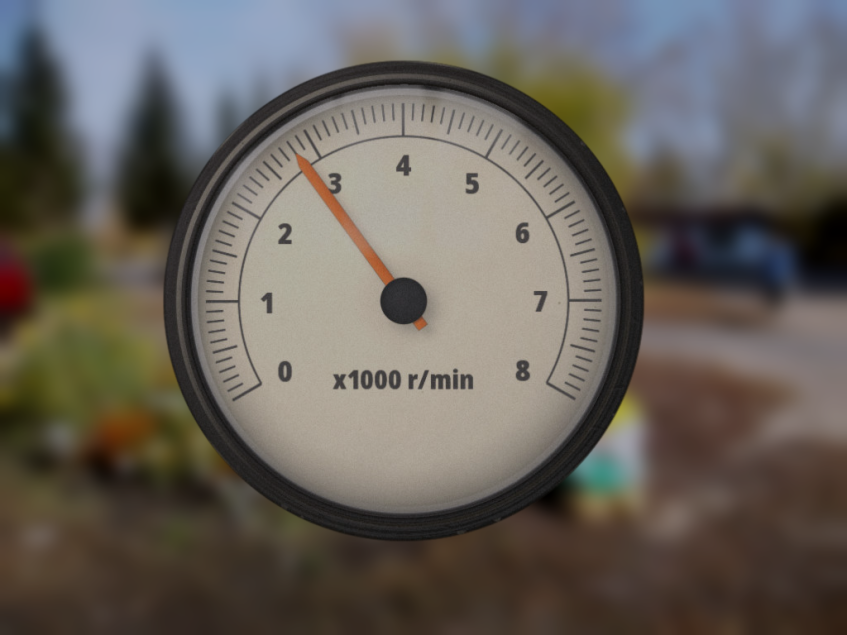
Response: 2800 rpm
